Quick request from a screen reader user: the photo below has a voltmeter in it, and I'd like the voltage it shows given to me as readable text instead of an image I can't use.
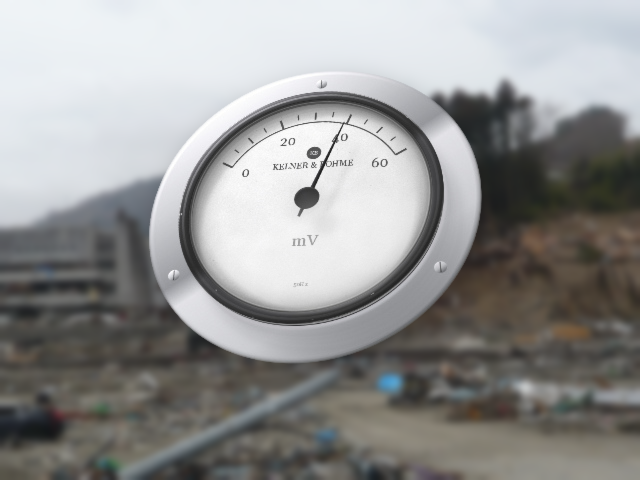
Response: 40 mV
